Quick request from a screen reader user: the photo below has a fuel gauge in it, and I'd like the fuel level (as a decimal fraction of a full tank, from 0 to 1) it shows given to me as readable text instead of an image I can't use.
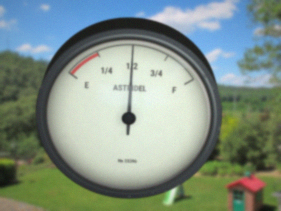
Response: 0.5
